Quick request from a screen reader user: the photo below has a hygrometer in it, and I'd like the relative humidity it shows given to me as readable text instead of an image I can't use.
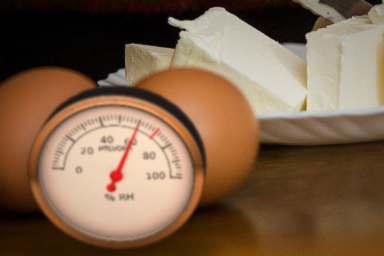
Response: 60 %
